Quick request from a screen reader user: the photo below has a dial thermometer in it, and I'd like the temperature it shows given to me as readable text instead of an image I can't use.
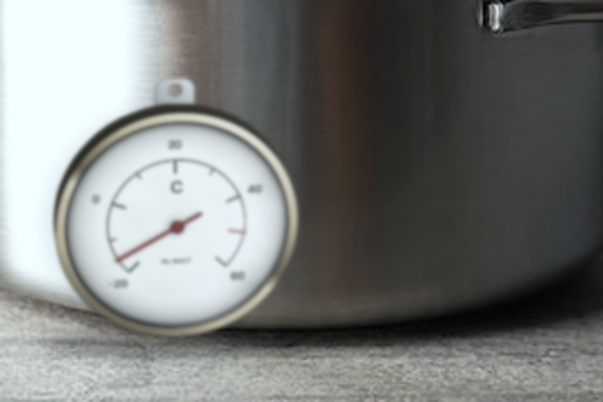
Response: -15 °C
